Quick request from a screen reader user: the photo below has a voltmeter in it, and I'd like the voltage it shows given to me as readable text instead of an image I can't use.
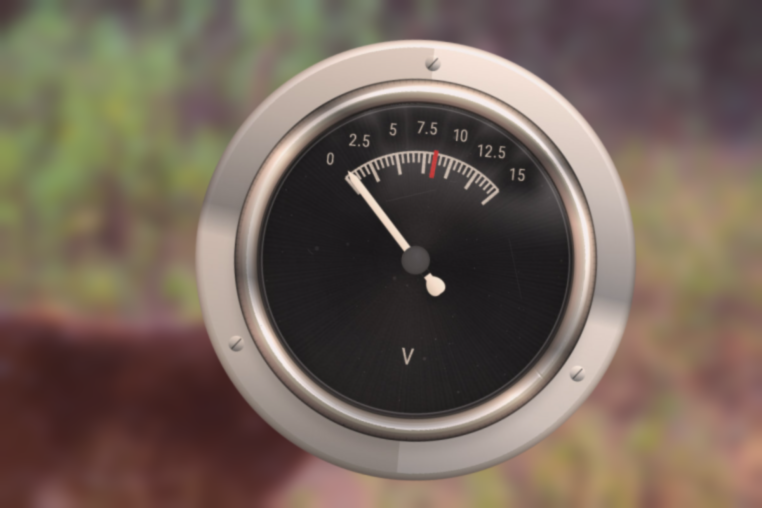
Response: 0.5 V
